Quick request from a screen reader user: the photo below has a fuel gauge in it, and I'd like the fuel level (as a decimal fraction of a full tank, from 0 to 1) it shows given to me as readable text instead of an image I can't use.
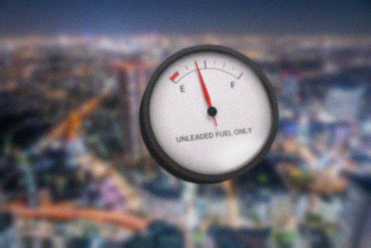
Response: 0.375
